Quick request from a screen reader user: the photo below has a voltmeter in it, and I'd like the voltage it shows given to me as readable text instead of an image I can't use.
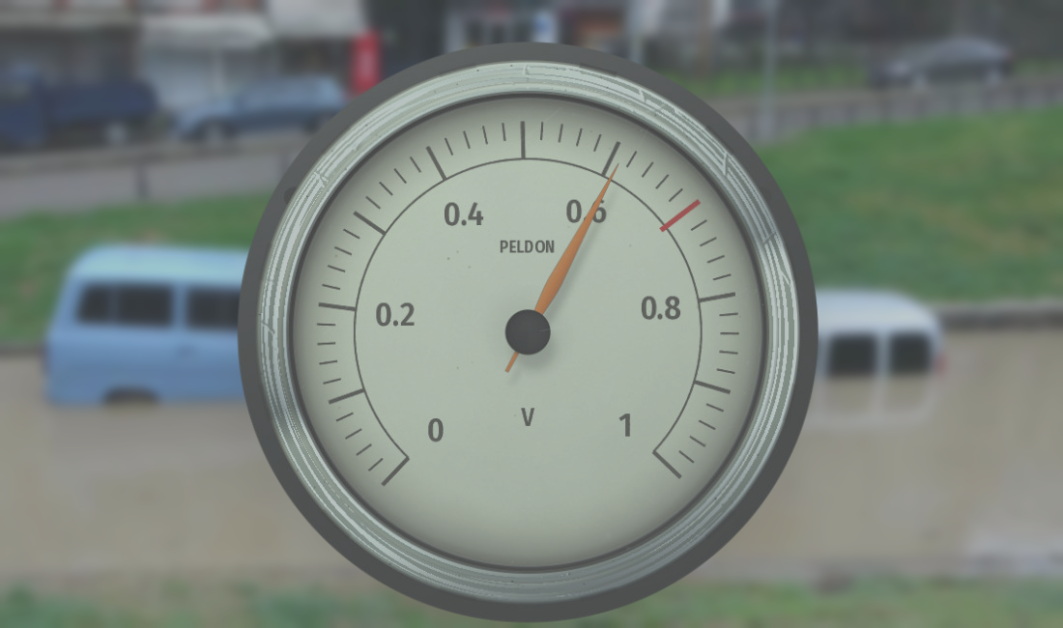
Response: 0.61 V
